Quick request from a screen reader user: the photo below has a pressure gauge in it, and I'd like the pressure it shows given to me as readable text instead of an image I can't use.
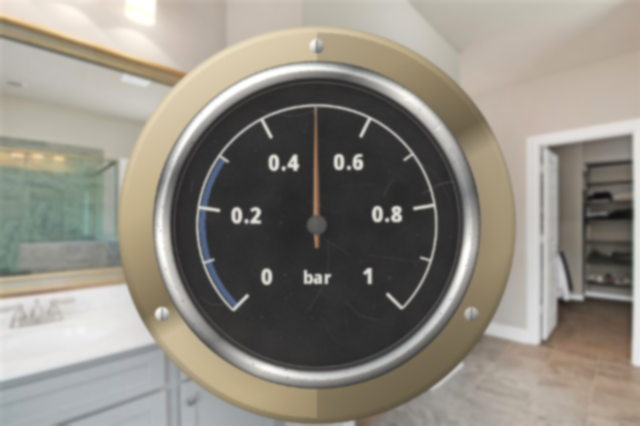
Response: 0.5 bar
